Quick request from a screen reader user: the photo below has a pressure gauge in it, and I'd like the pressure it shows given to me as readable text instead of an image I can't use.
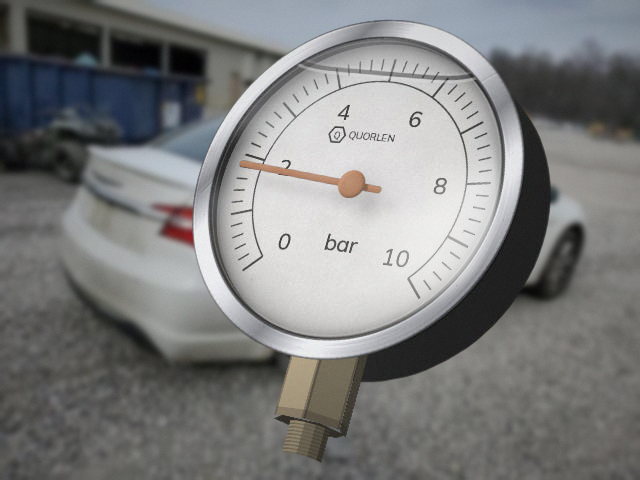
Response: 1.8 bar
